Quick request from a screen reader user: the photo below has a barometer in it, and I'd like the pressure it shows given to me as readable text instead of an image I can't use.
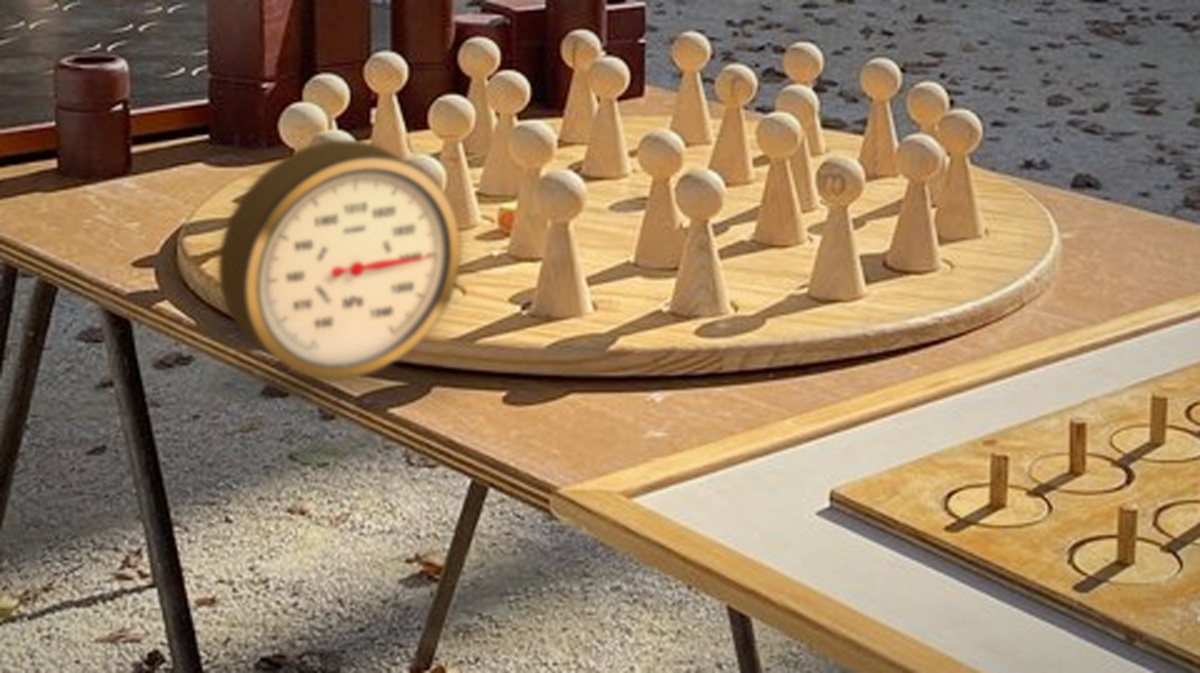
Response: 1040 hPa
